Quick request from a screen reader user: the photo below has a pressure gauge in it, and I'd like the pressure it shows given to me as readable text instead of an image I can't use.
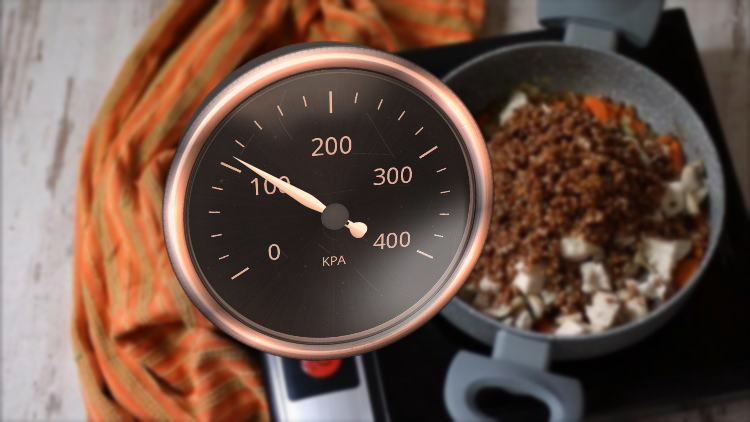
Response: 110 kPa
